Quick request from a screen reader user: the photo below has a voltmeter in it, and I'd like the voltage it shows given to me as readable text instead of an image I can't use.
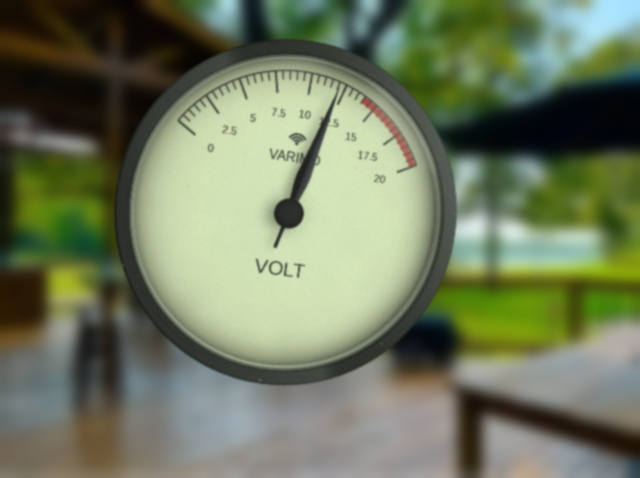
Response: 12 V
